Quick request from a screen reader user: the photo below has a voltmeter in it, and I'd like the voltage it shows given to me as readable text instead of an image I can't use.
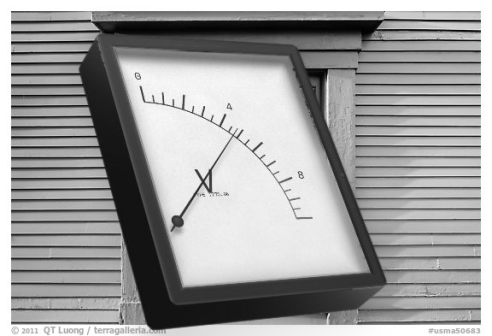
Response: 4.75 V
